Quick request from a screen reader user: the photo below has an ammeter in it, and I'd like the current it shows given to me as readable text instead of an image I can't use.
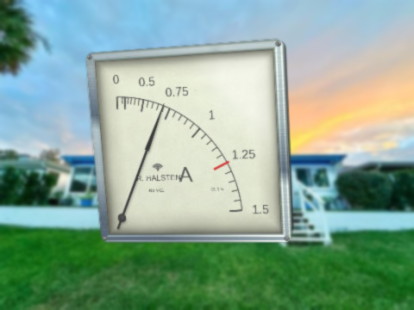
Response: 0.7 A
